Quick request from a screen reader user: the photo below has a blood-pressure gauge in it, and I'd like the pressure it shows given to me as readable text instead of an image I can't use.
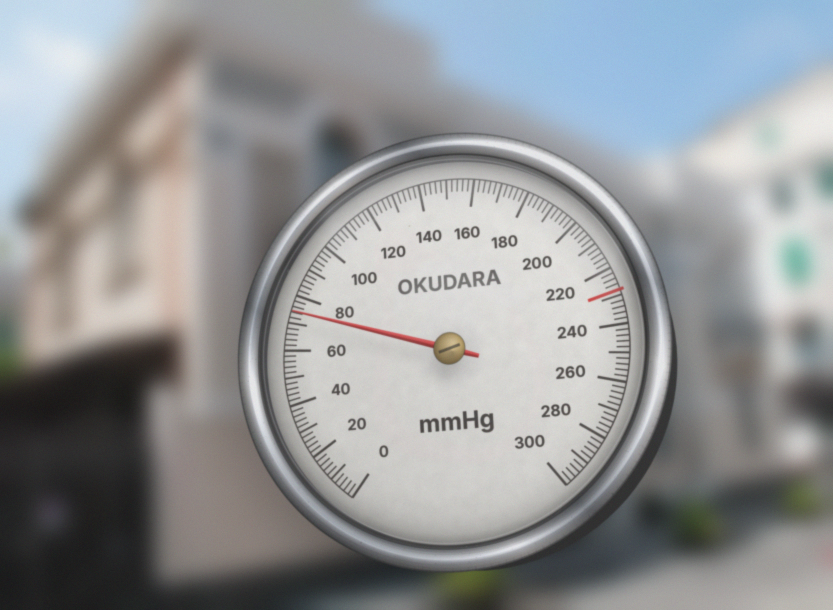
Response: 74 mmHg
